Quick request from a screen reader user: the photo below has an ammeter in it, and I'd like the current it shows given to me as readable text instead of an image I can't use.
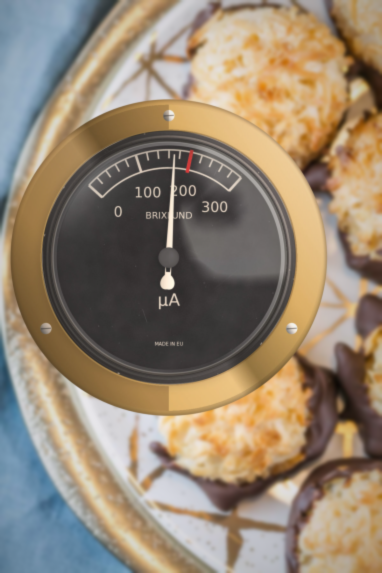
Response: 170 µA
